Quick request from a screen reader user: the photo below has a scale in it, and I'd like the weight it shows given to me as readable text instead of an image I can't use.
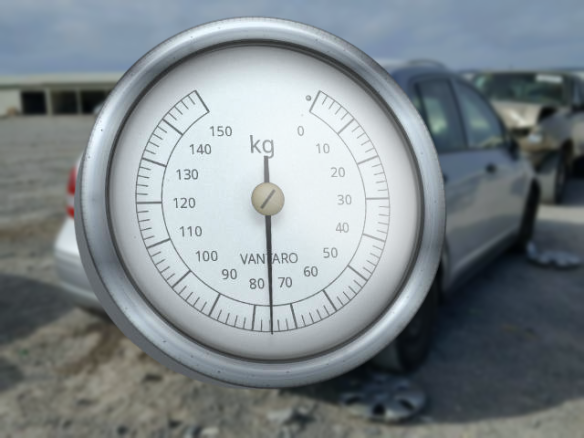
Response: 76 kg
